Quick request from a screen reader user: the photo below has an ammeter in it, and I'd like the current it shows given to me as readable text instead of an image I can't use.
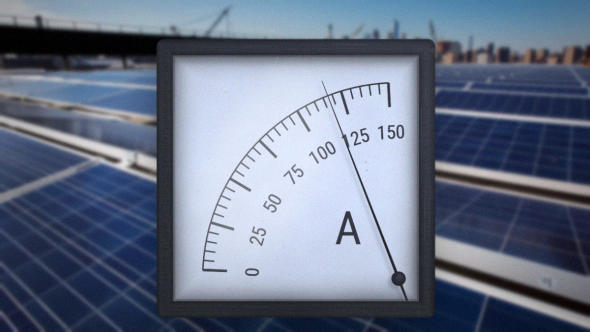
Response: 117.5 A
